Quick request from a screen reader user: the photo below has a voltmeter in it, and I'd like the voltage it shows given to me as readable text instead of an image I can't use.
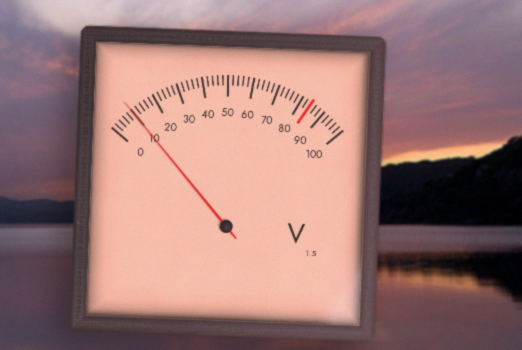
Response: 10 V
